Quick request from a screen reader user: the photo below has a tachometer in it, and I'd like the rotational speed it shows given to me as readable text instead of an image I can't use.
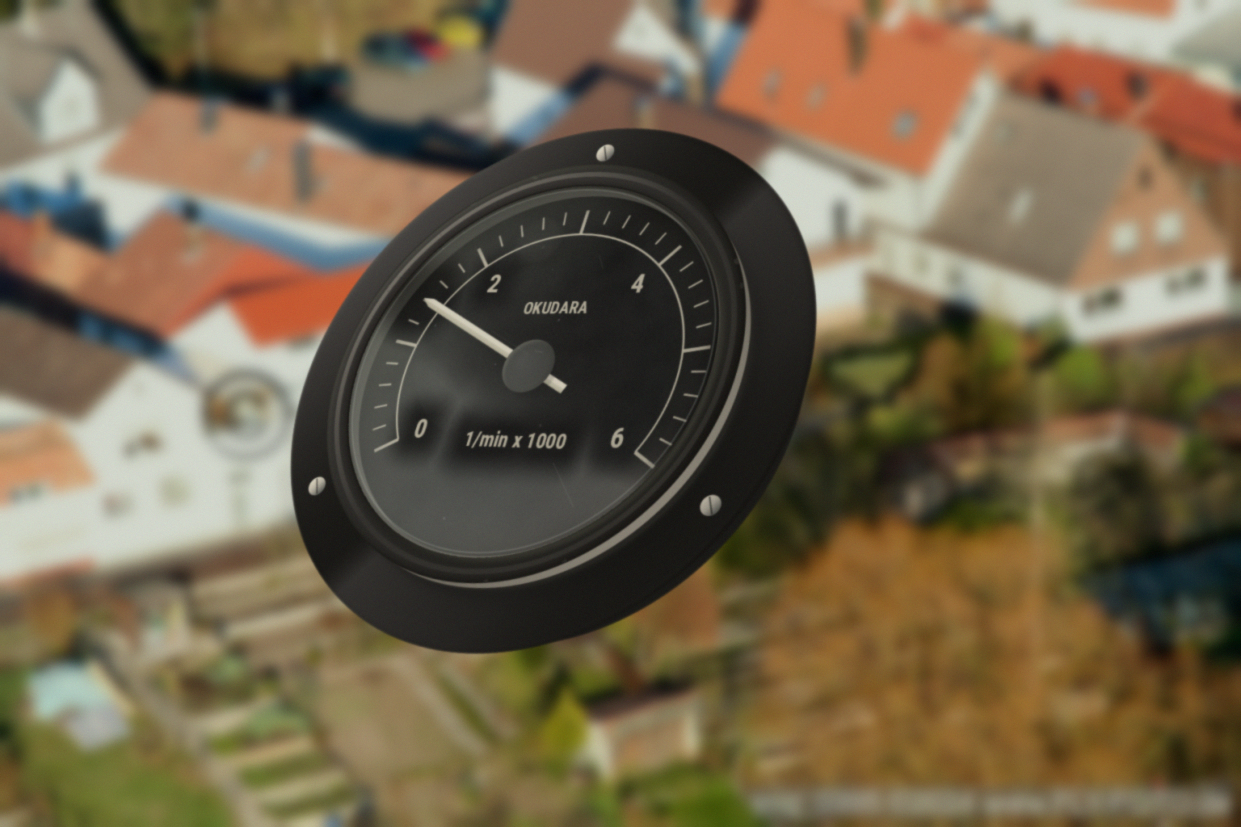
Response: 1400 rpm
